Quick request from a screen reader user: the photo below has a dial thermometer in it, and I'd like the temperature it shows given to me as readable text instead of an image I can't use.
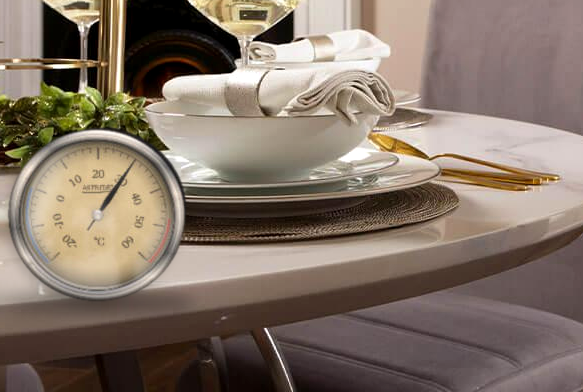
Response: 30 °C
